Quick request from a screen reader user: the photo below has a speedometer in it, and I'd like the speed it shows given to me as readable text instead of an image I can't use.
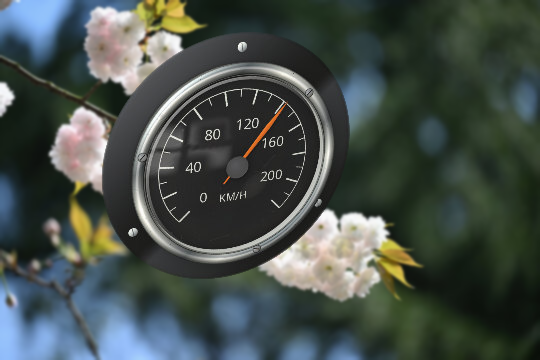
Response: 140 km/h
